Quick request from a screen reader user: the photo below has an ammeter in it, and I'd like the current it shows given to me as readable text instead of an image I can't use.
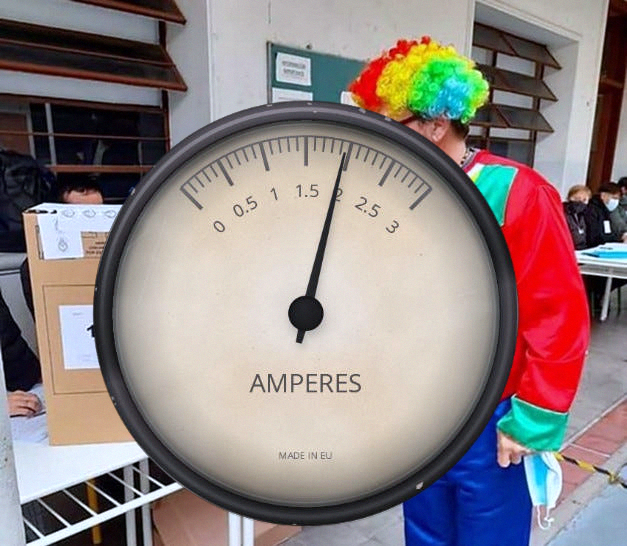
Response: 1.95 A
